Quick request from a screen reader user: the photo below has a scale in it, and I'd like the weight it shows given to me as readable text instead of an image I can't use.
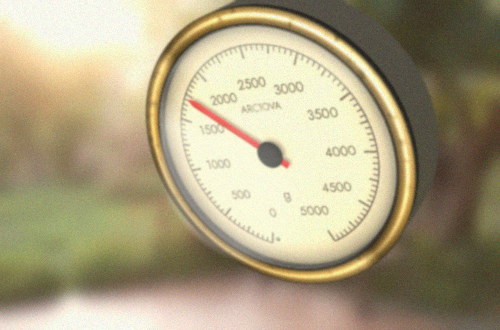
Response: 1750 g
